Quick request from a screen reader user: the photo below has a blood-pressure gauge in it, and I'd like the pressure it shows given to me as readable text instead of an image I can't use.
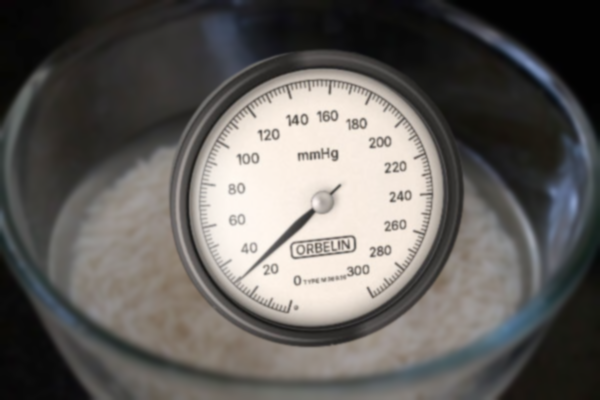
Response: 30 mmHg
